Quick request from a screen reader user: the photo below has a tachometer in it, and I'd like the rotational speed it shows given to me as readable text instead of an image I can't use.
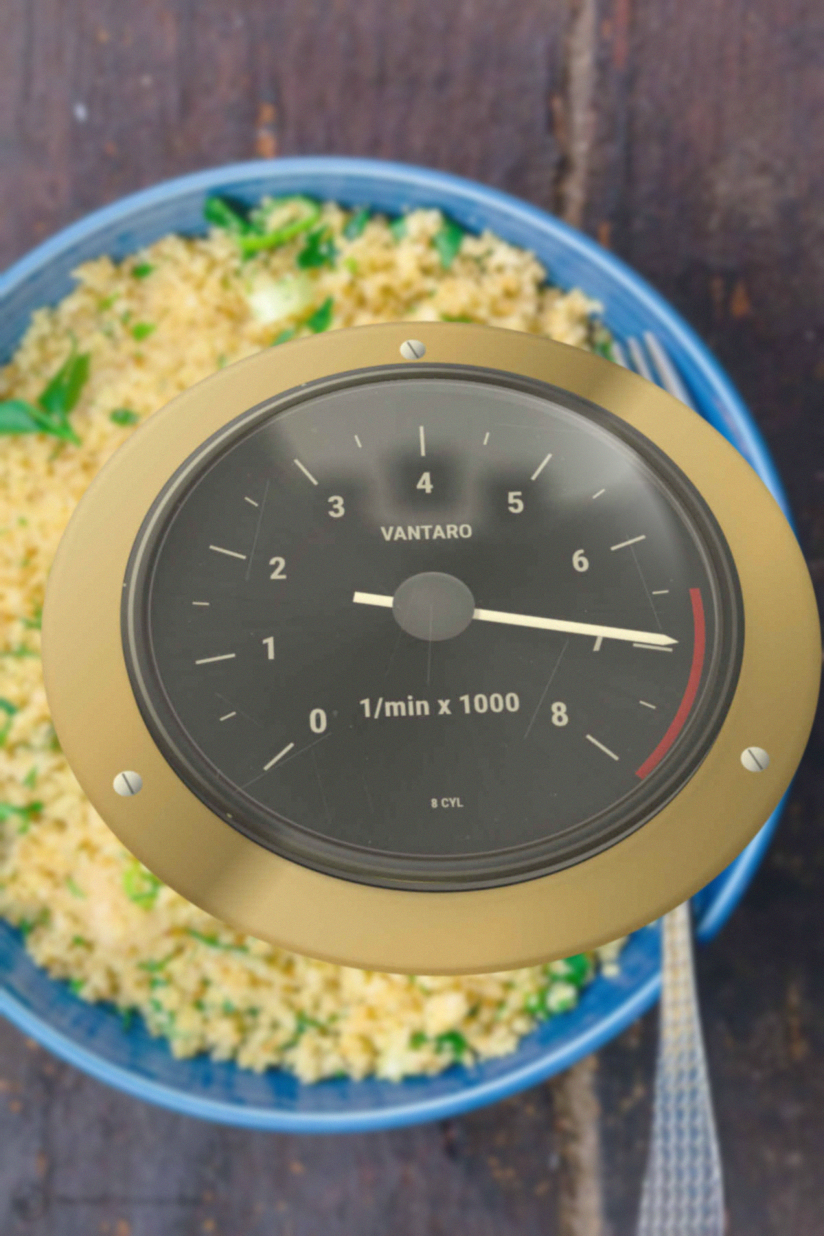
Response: 7000 rpm
